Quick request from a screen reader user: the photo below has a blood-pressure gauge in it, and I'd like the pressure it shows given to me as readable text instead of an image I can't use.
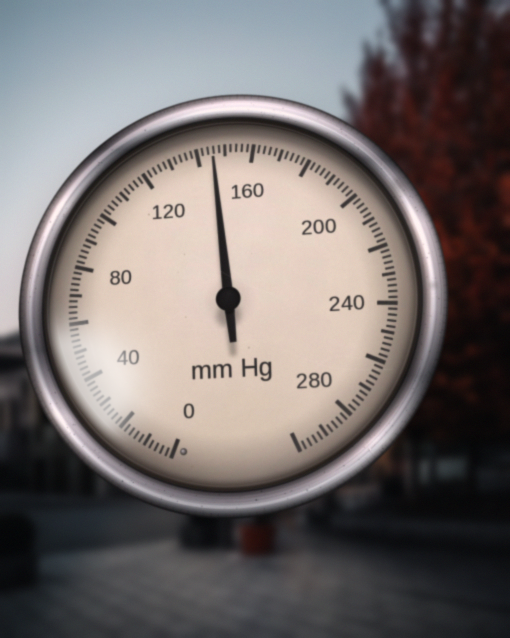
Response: 146 mmHg
